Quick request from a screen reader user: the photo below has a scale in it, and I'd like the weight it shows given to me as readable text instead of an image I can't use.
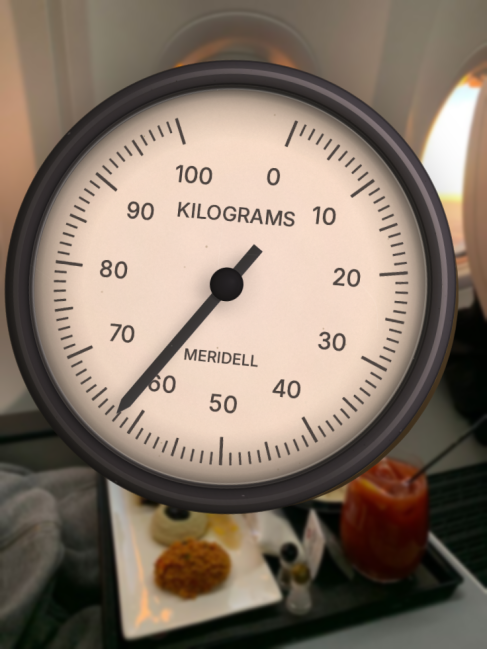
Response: 62 kg
